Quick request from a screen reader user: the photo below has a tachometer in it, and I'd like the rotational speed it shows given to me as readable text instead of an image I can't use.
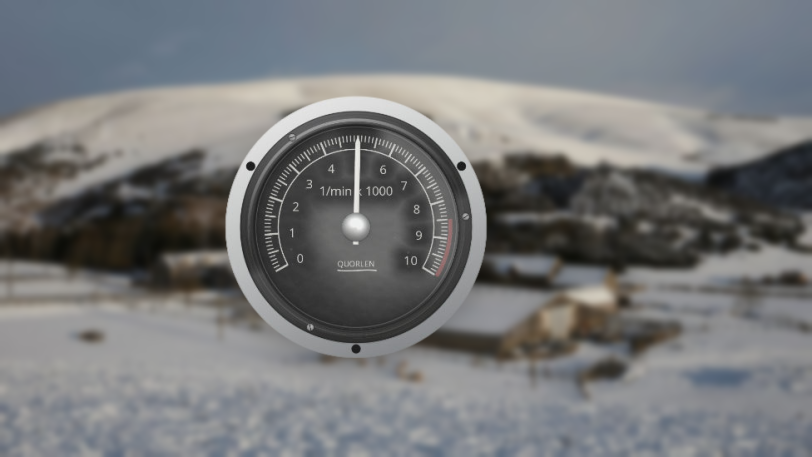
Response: 5000 rpm
